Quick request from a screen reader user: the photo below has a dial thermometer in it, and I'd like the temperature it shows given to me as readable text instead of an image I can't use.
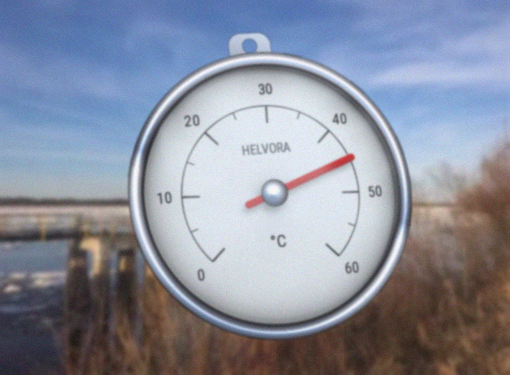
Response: 45 °C
